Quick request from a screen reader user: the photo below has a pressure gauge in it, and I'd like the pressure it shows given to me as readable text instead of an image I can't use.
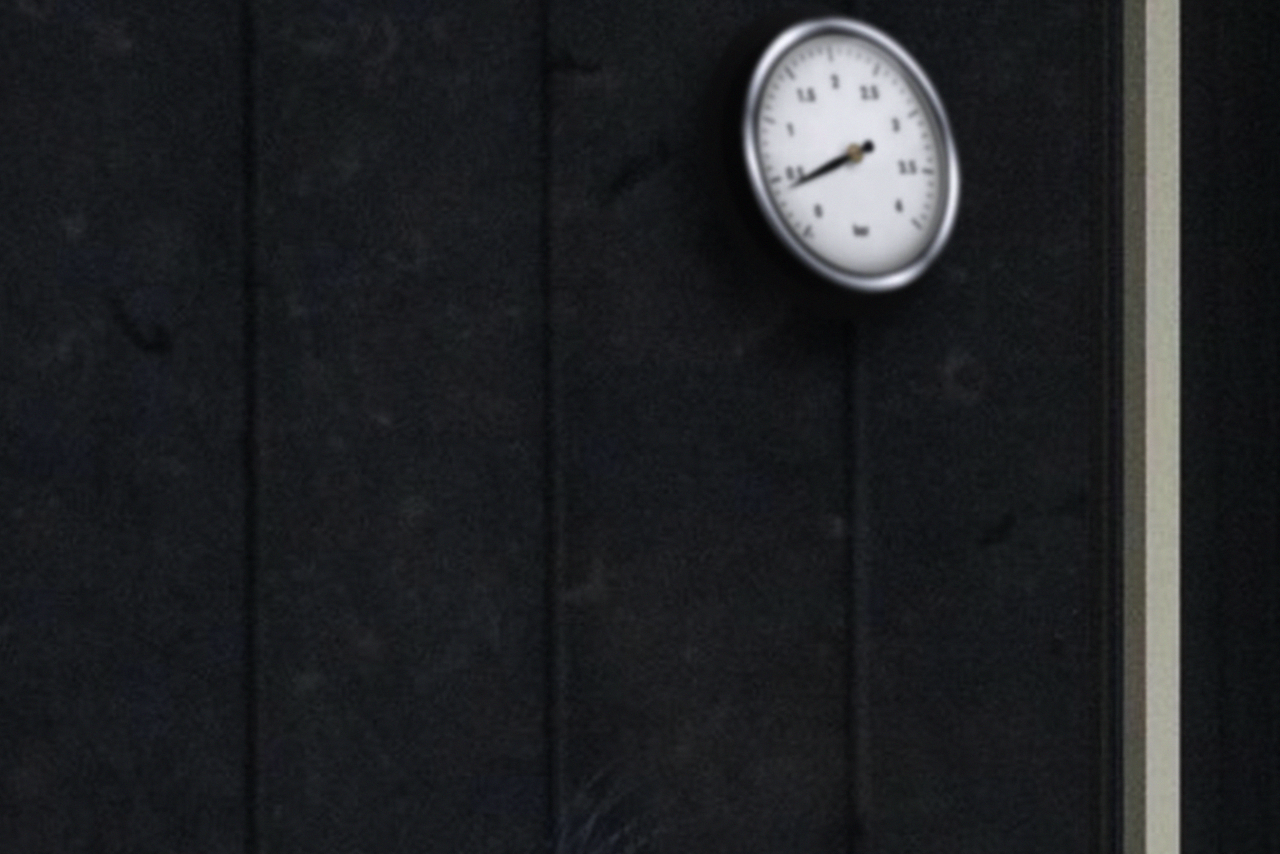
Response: 0.4 bar
